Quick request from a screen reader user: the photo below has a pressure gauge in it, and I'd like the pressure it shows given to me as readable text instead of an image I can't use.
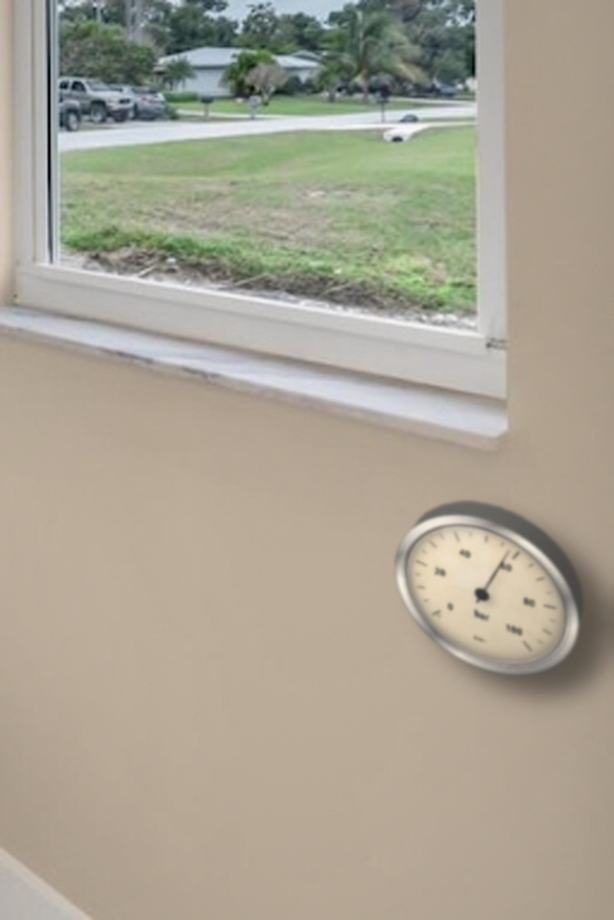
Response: 57.5 bar
